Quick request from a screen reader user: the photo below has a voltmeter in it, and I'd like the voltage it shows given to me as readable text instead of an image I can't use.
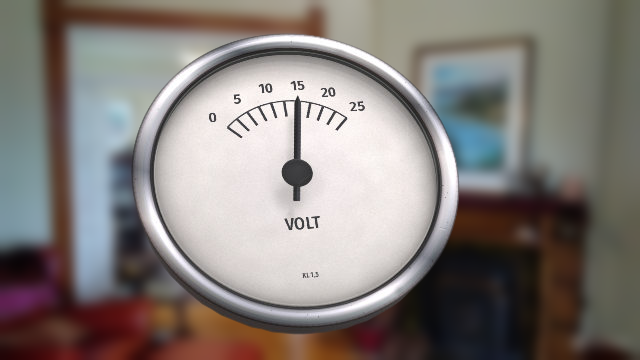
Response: 15 V
